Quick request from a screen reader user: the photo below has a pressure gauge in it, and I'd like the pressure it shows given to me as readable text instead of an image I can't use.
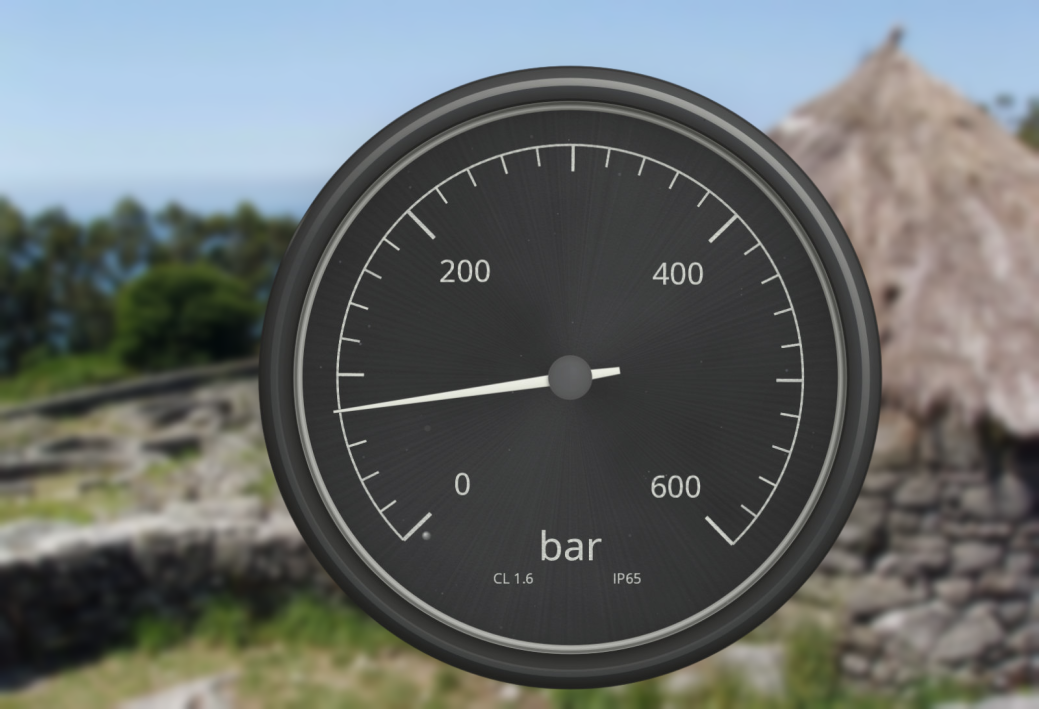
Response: 80 bar
